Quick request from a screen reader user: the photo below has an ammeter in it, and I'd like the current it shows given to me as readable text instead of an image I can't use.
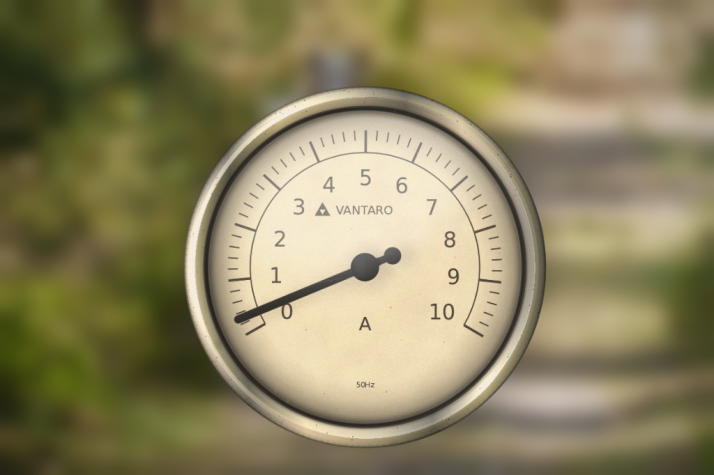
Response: 0.3 A
